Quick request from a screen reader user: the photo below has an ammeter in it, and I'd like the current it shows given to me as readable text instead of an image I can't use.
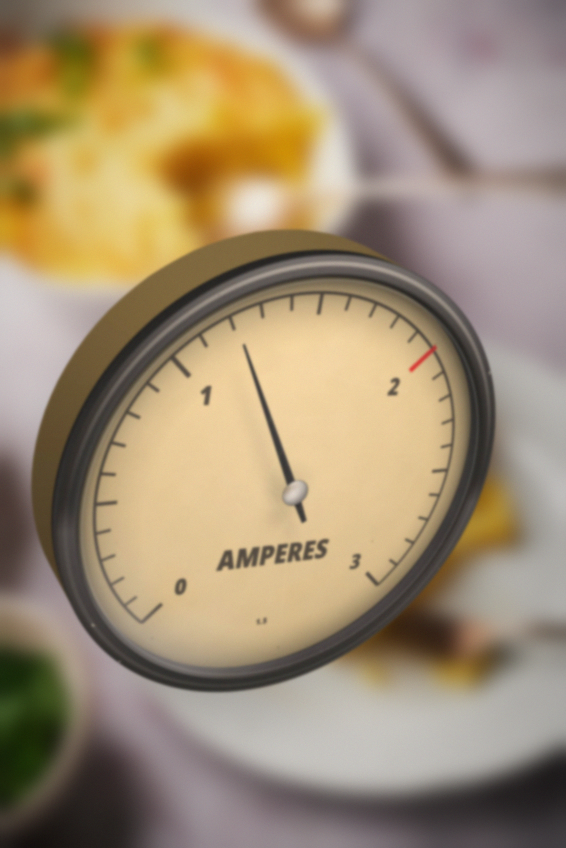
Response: 1.2 A
